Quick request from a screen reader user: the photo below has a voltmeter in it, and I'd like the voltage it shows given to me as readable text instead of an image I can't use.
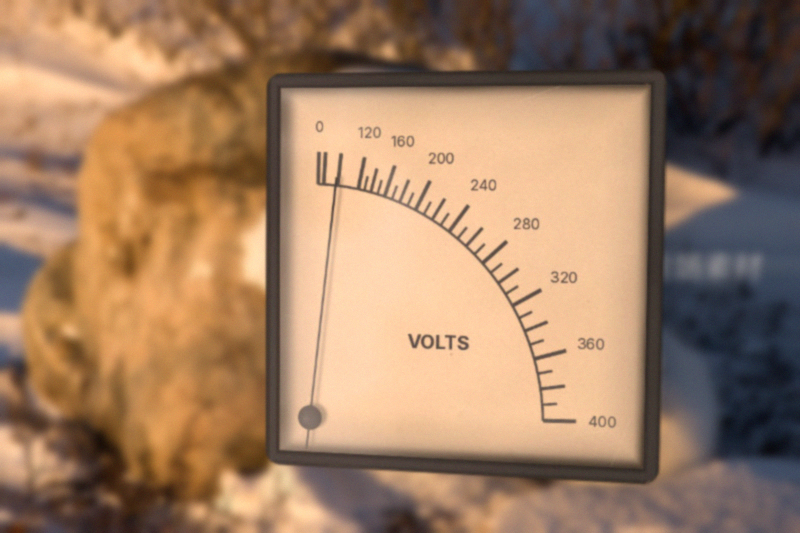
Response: 80 V
